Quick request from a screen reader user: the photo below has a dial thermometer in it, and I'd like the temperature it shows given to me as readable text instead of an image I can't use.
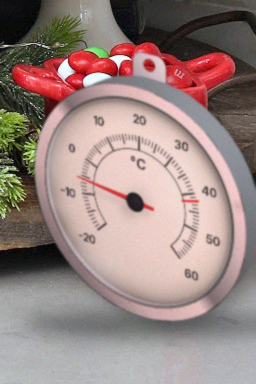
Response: -5 °C
